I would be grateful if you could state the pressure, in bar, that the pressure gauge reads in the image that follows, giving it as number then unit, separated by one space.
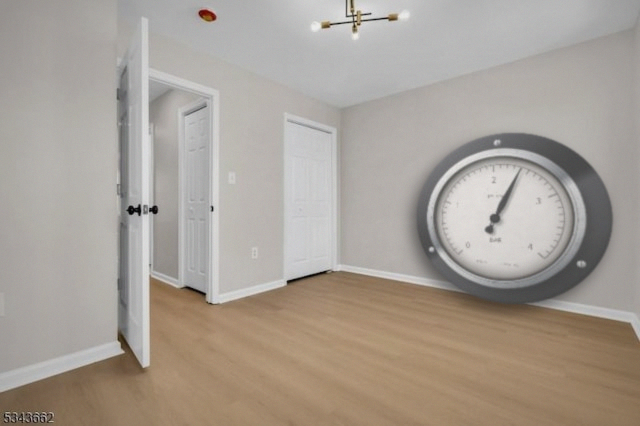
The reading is 2.4 bar
